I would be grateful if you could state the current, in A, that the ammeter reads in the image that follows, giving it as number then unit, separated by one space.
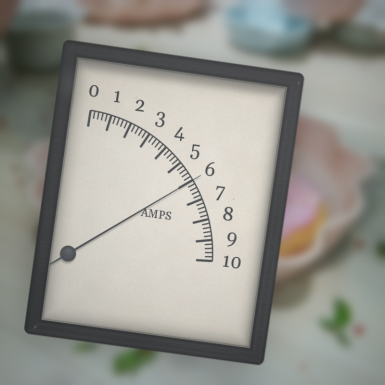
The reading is 6 A
